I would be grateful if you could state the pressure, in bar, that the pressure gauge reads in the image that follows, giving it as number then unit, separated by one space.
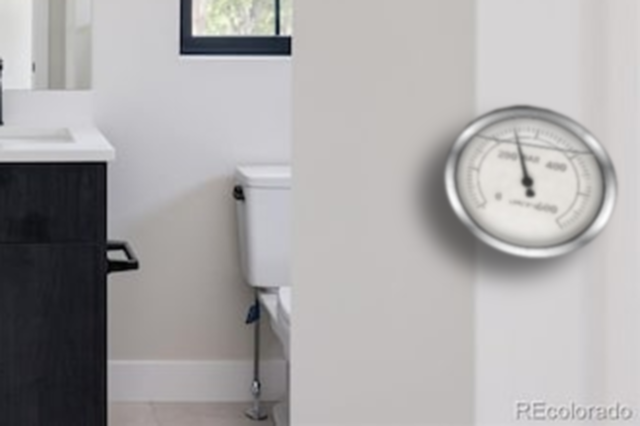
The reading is 250 bar
